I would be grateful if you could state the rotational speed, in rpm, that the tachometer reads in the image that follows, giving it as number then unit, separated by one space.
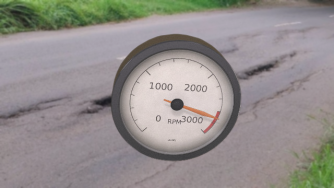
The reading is 2700 rpm
